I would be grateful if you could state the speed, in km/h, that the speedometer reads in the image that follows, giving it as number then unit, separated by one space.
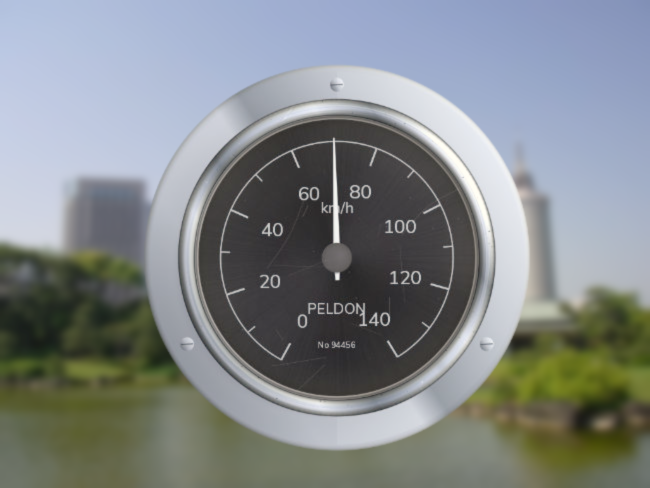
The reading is 70 km/h
